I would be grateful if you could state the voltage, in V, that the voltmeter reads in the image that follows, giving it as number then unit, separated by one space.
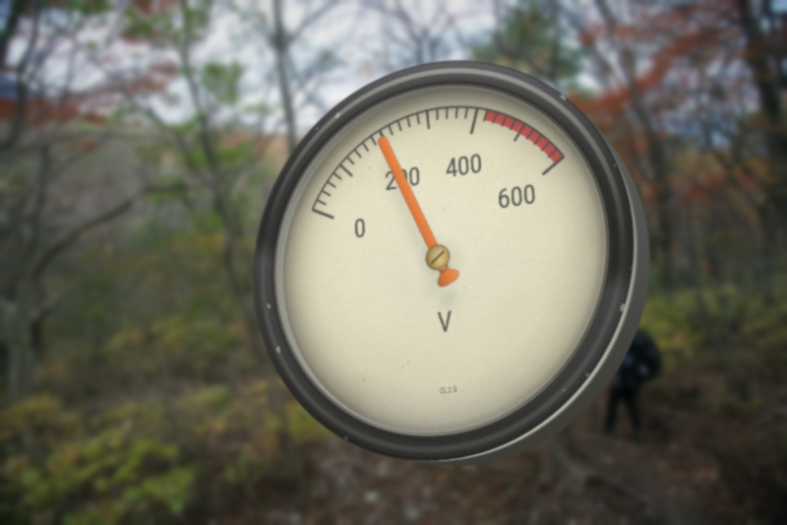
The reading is 200 V
